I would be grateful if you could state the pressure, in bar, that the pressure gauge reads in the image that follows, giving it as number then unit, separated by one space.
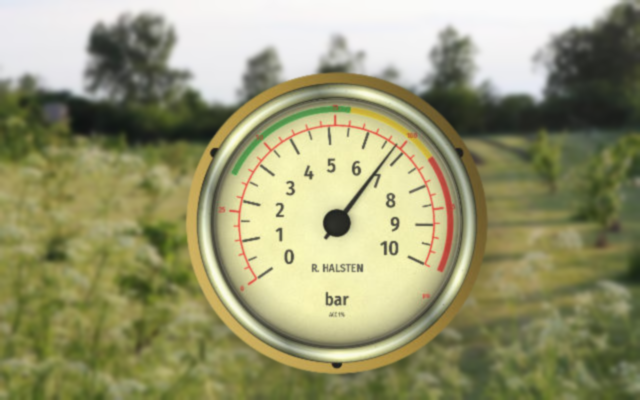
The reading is 6.75 bar
